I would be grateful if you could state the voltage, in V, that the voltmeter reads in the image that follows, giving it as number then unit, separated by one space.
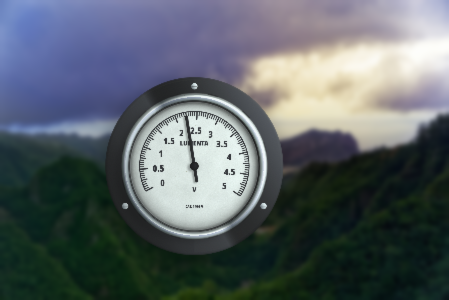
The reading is 2.25 V
